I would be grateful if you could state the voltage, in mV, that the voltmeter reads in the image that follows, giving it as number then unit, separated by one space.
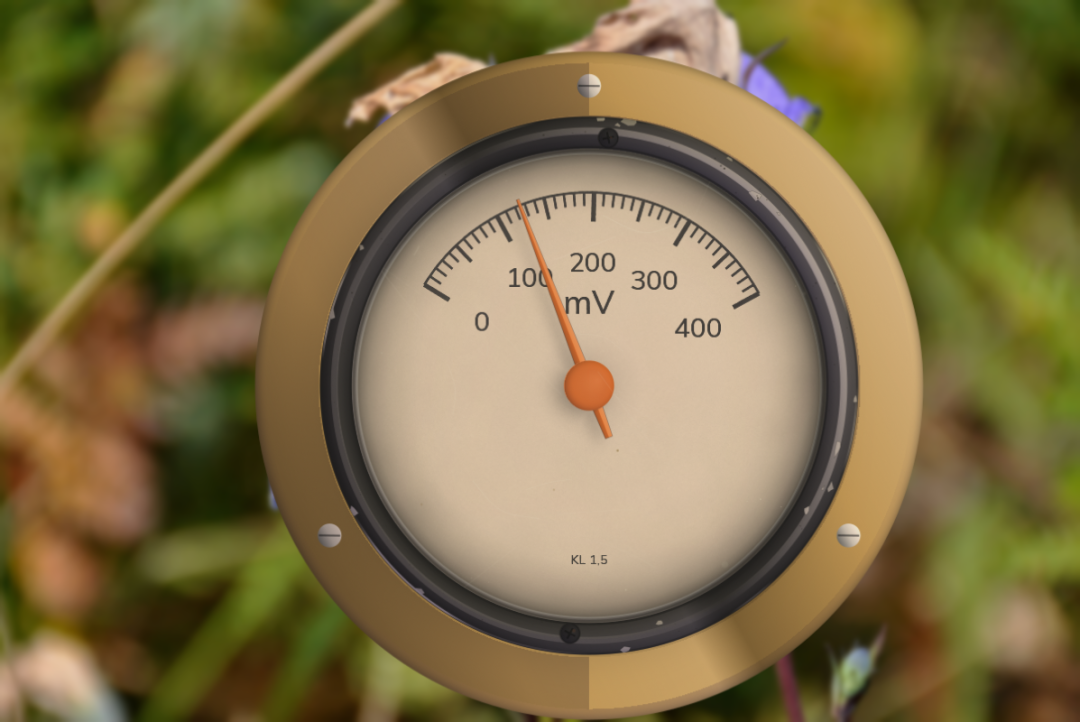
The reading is 125 mV
